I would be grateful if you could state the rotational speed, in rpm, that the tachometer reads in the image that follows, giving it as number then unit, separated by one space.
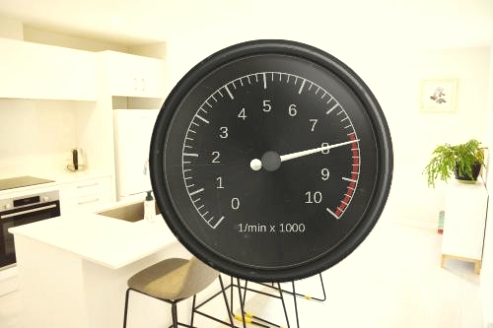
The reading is 8000 rpm
